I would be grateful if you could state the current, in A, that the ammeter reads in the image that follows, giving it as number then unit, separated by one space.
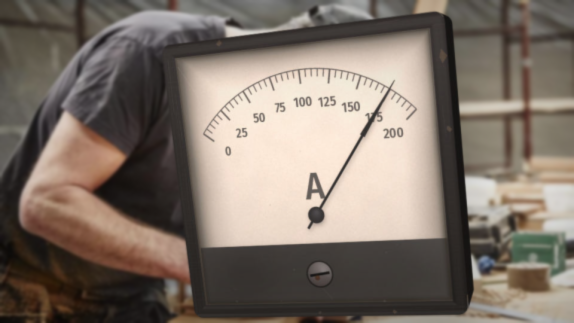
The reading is 175 A
